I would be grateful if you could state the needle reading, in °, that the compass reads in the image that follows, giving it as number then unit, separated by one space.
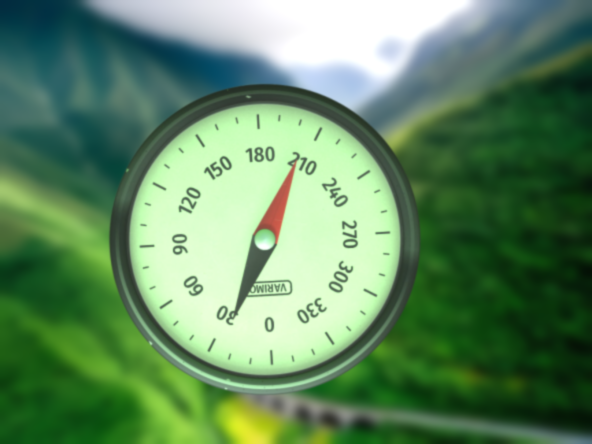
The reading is 205 °
